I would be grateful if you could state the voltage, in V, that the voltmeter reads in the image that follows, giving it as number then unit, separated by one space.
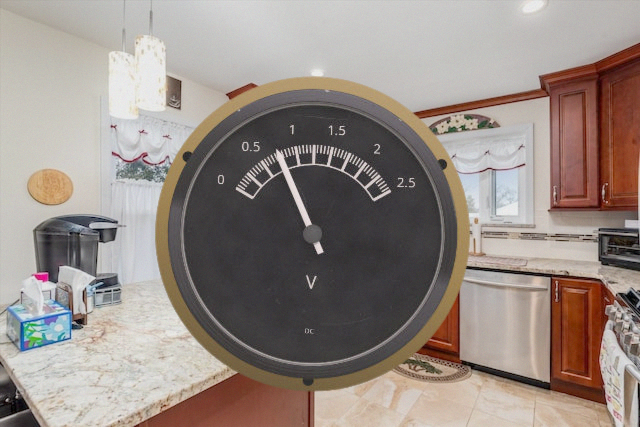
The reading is 0.75 V
